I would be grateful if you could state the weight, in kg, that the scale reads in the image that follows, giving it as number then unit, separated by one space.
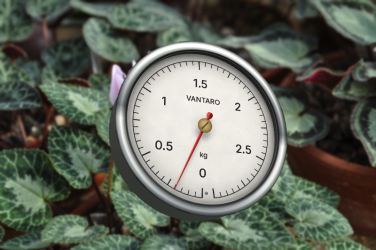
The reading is 0.2 kg
